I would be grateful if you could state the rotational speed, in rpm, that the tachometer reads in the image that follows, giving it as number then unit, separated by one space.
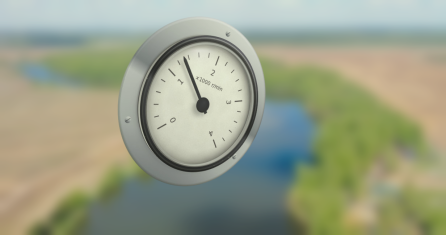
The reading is 1300 rpm
